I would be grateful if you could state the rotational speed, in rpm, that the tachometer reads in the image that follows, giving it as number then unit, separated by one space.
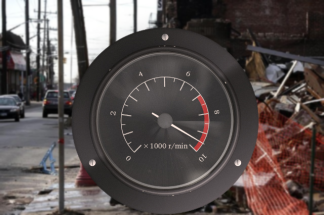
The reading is 9500 rpm
